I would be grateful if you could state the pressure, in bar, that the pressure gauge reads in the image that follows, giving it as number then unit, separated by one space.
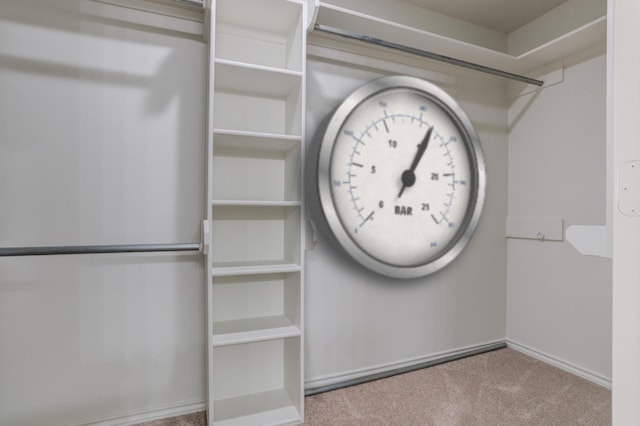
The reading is 15 bar
